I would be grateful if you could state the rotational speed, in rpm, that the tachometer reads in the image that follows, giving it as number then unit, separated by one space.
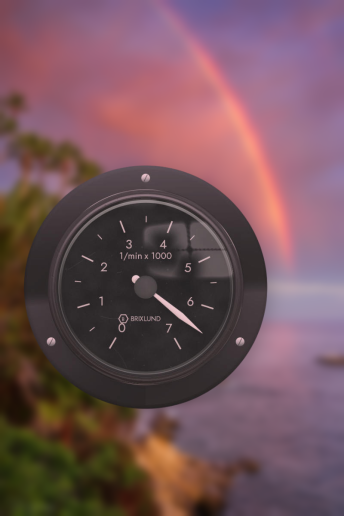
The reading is 6500 rpm
